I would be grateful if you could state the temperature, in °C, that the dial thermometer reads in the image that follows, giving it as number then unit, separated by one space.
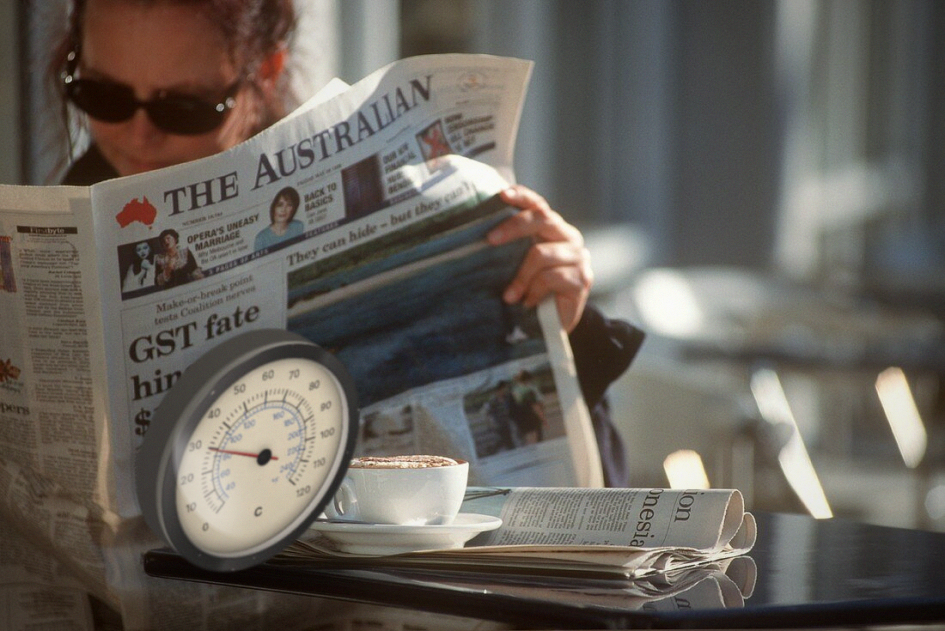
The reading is 30 °C
